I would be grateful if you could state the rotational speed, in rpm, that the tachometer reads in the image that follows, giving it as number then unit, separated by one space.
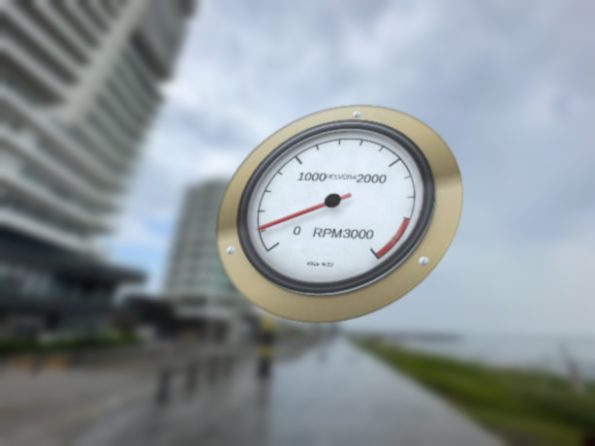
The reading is 200 rpm
